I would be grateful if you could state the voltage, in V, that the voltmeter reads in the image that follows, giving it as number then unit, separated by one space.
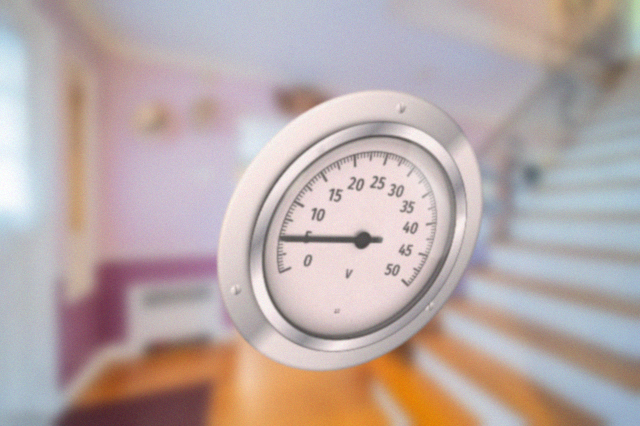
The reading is 5 V
